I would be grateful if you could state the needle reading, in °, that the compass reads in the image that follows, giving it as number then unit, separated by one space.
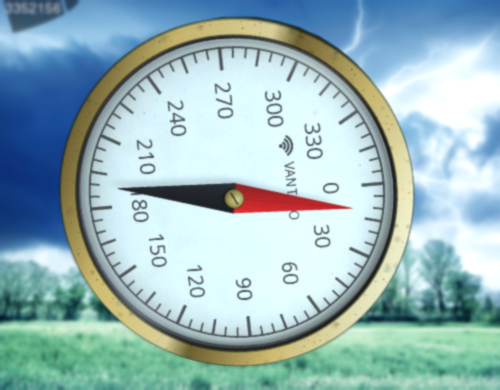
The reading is 10 °
